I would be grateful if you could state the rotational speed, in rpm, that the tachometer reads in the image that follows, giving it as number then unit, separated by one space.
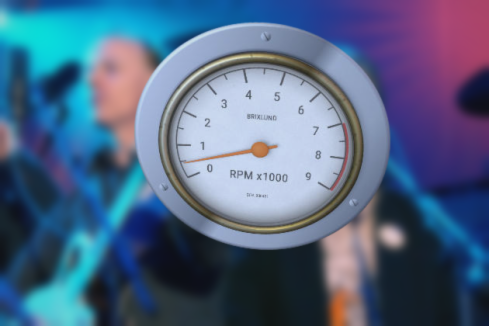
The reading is 500 rpm
